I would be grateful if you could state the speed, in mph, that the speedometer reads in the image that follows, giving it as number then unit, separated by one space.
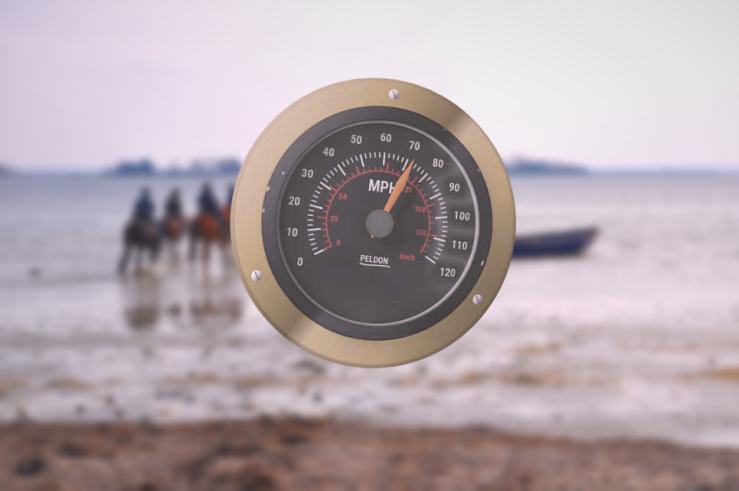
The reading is 72 mph
